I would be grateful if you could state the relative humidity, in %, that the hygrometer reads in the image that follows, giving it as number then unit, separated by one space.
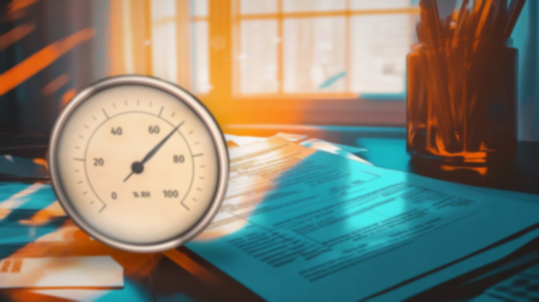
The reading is 68 %
